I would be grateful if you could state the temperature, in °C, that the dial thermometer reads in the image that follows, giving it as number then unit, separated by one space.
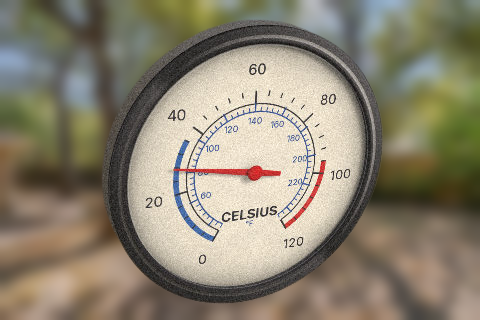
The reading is 28 °C
